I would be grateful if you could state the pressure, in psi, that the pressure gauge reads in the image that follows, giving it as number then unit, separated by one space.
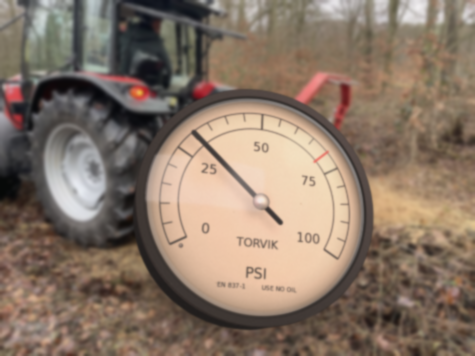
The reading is 30 psi
